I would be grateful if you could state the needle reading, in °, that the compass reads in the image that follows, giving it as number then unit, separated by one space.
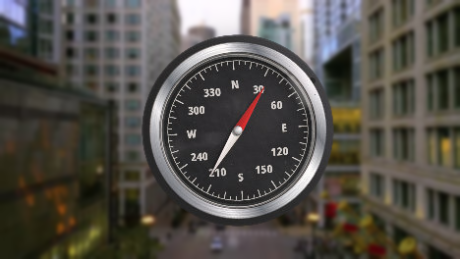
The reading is 35 °
